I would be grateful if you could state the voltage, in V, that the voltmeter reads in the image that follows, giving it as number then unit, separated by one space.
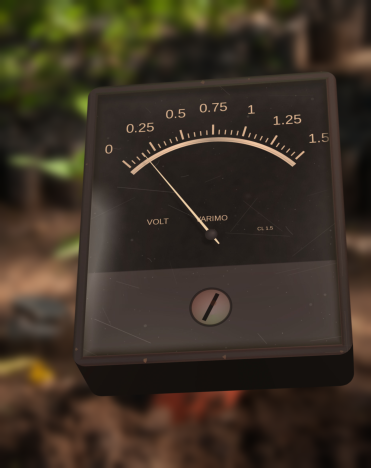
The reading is 0.15 V
